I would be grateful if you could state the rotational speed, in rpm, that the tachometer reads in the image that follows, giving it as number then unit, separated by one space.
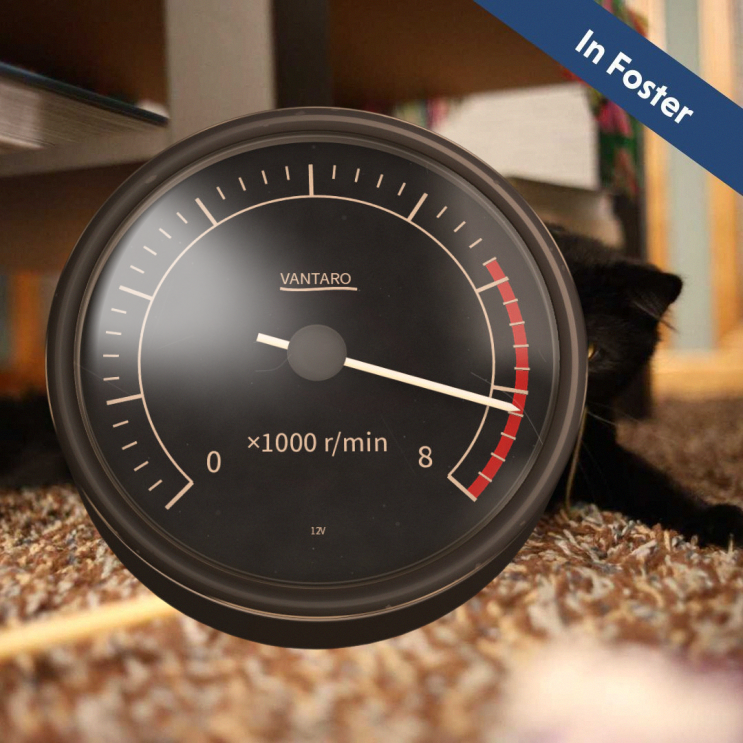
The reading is 7200 rpm
